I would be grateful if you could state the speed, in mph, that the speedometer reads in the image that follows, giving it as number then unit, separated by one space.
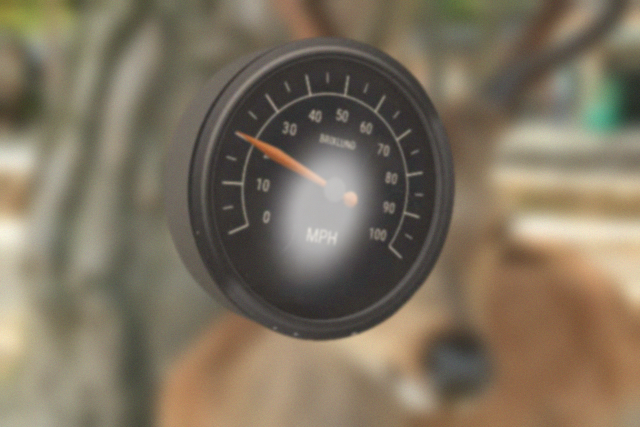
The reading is 20 mph
